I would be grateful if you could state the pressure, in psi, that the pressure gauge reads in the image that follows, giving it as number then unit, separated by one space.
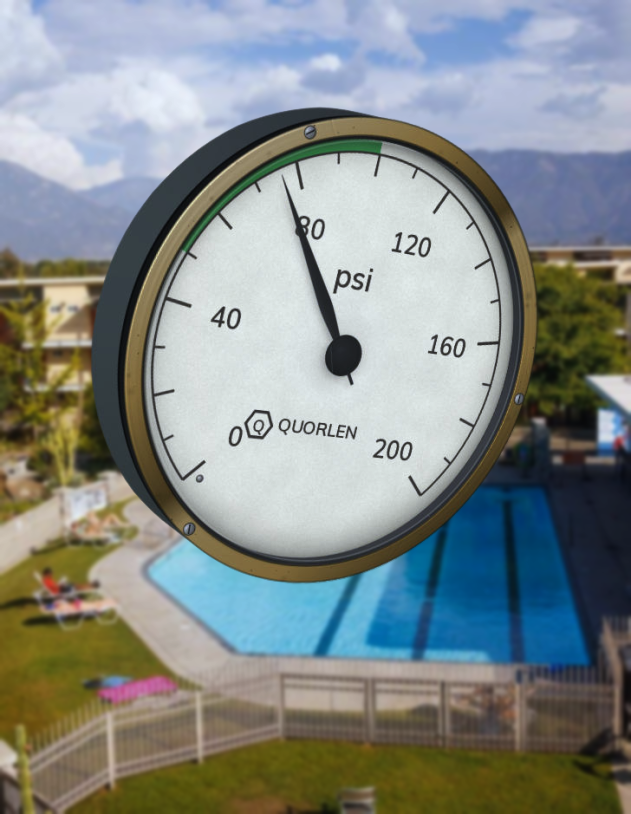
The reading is 75 psi
